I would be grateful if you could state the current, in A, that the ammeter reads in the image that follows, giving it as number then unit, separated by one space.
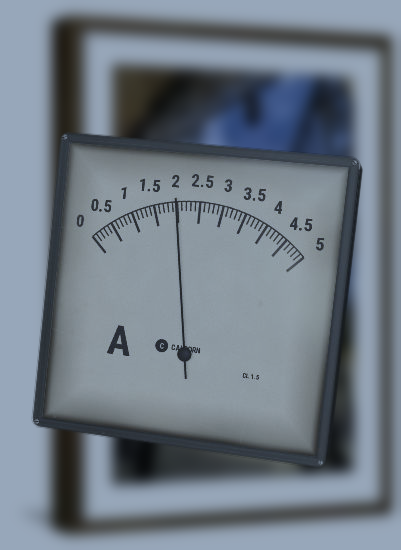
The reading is 2 A
